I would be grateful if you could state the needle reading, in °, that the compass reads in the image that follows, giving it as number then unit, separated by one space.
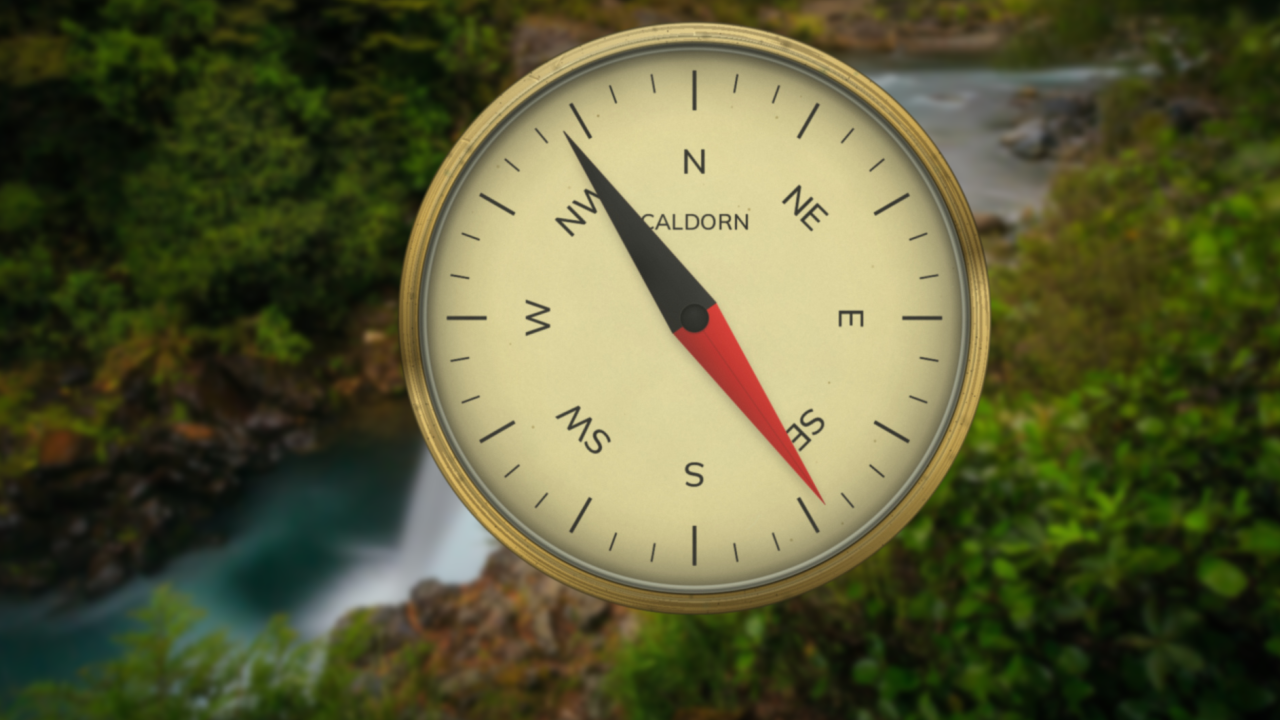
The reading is 145 °
